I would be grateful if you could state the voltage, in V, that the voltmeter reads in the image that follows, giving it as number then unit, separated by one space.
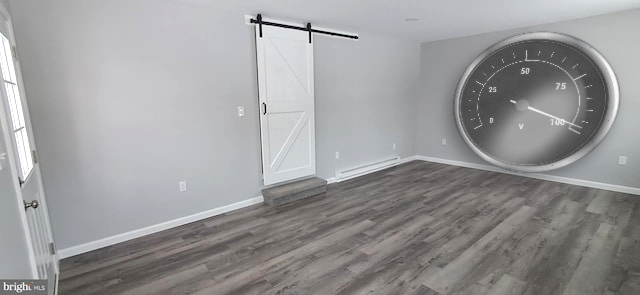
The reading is 97.5 V
